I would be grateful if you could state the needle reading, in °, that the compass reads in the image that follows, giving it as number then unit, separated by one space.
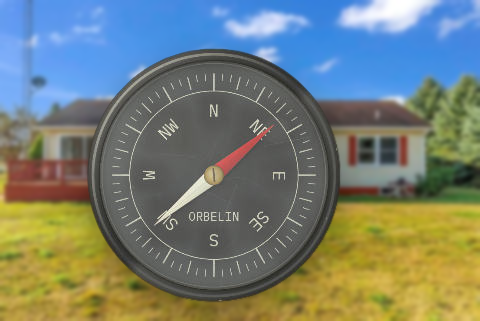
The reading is 50 °
